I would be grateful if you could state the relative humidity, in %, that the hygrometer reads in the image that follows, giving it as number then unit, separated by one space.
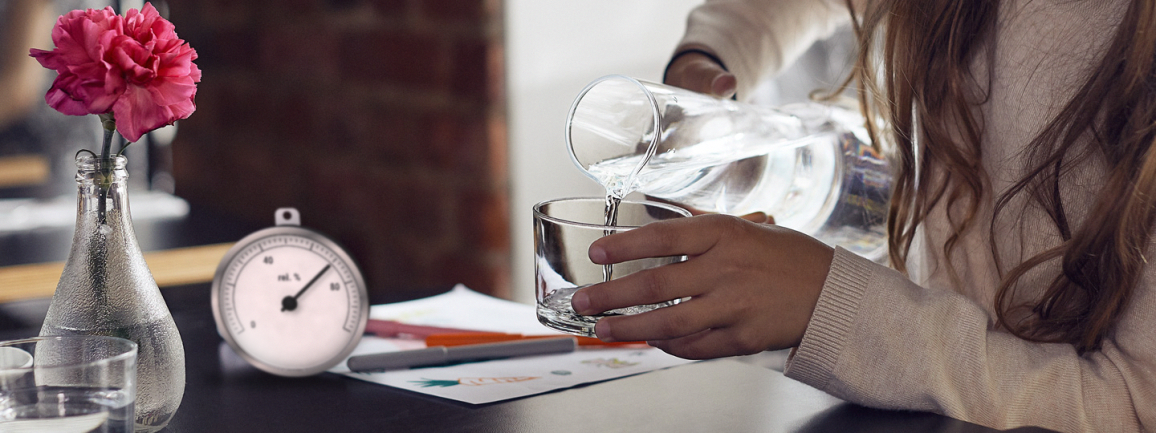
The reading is 70 %
